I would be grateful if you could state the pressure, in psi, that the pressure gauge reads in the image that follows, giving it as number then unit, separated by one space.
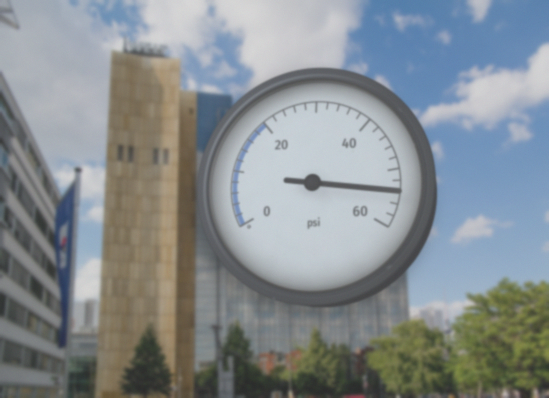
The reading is 54 psi
